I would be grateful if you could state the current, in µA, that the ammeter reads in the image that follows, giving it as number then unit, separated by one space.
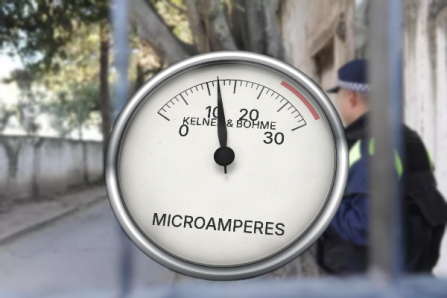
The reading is 12 µA
